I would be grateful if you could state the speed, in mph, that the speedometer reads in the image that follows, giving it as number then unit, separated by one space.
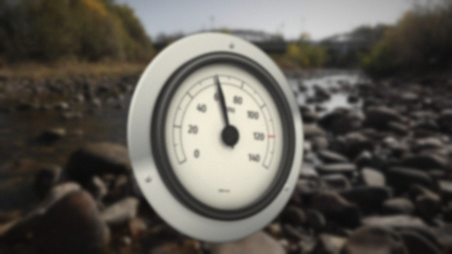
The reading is 60 mph
